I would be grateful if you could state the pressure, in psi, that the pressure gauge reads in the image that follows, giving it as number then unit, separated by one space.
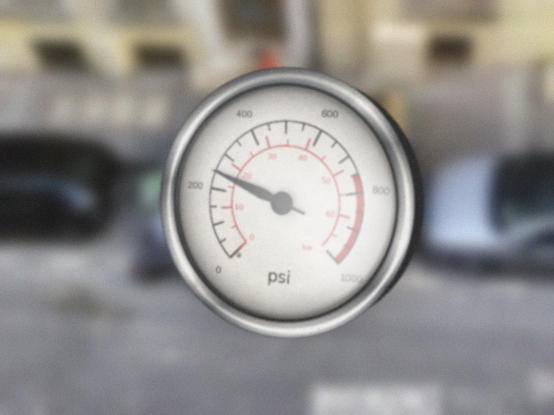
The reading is 250 psi
